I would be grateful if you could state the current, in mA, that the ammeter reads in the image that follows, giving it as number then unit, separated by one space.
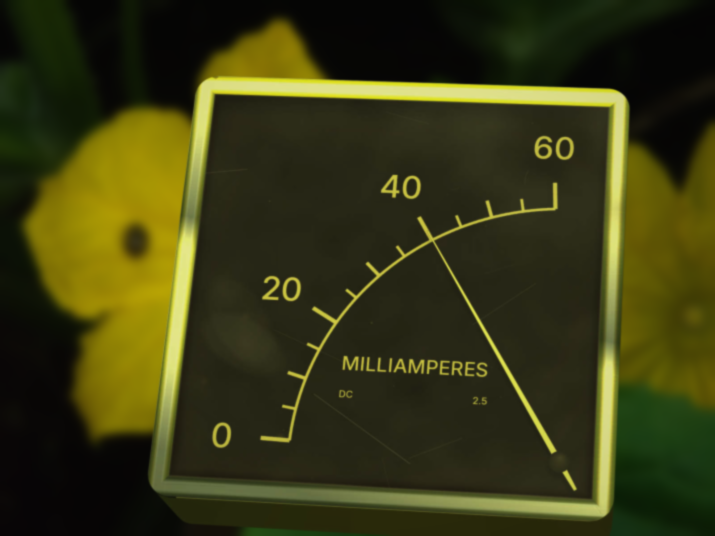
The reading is 40 mA
